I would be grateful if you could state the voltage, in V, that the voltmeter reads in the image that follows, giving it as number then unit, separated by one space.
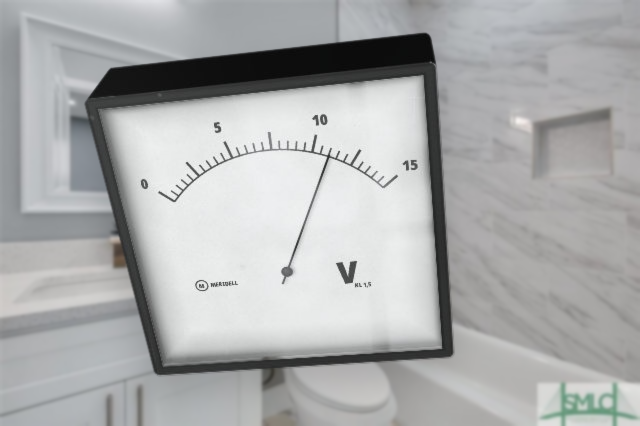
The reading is 11 V
